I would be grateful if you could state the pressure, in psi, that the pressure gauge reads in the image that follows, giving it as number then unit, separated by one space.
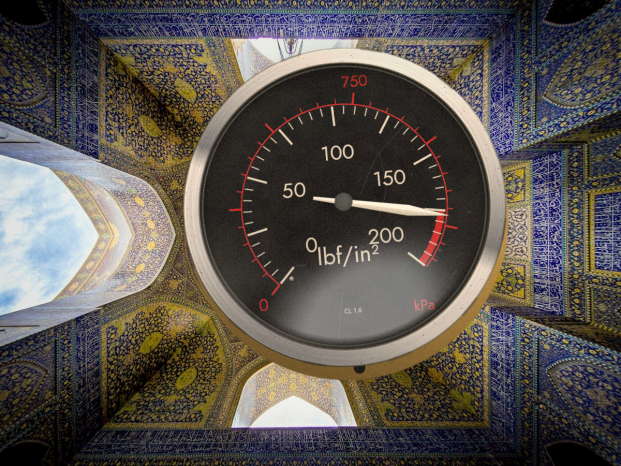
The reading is 177.5 psi
